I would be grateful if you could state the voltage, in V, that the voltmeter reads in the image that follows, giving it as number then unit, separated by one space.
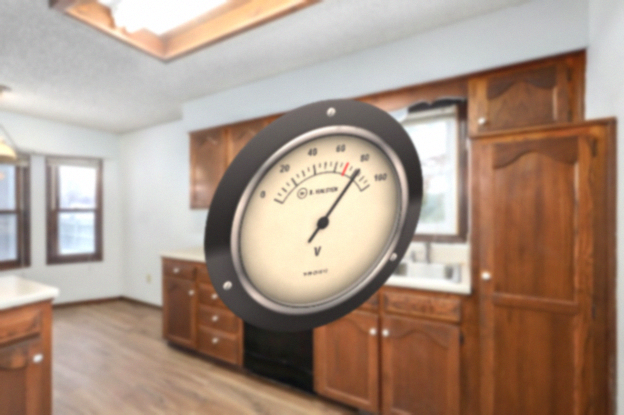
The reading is 80 V
